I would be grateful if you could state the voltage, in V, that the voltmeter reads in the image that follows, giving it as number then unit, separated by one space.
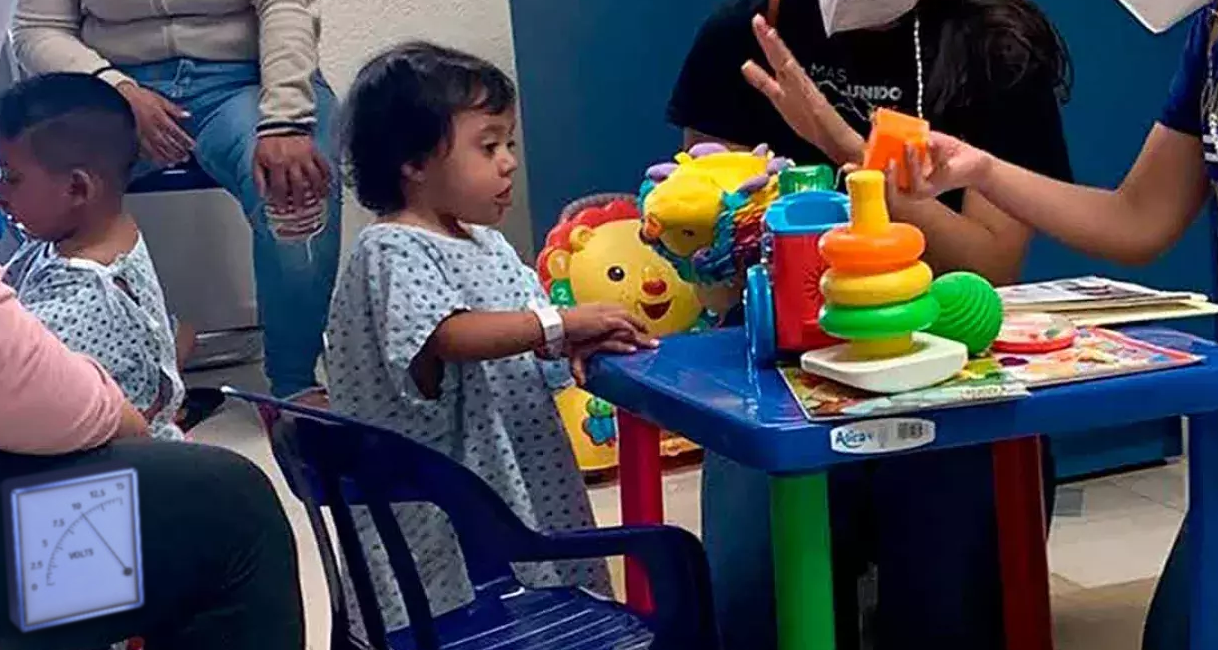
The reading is 10 V
